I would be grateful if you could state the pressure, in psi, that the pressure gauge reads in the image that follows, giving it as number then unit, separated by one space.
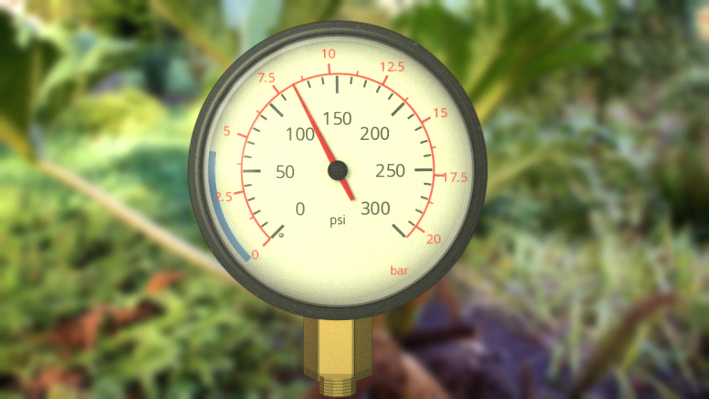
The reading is 120 psi
